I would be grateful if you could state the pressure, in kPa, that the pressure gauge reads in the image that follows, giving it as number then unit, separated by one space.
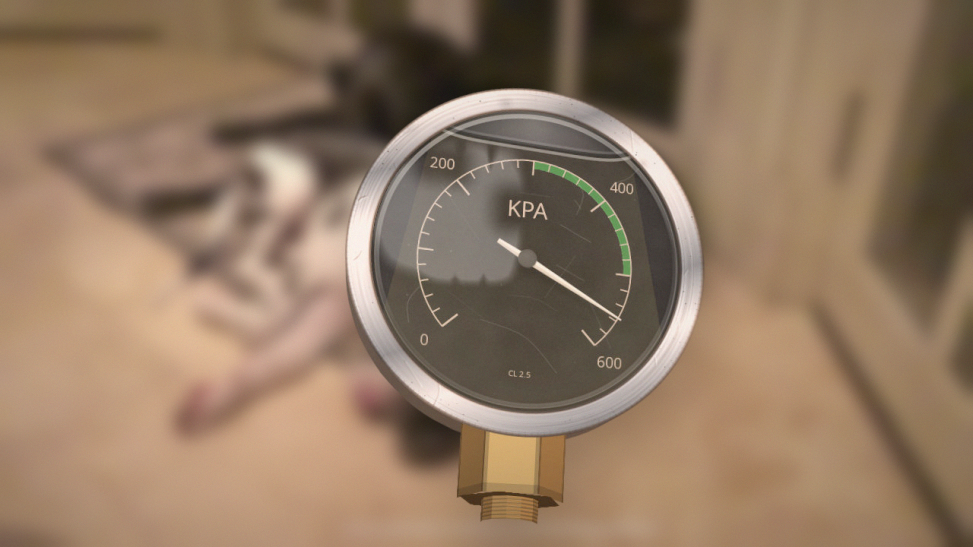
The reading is 560 kPa
